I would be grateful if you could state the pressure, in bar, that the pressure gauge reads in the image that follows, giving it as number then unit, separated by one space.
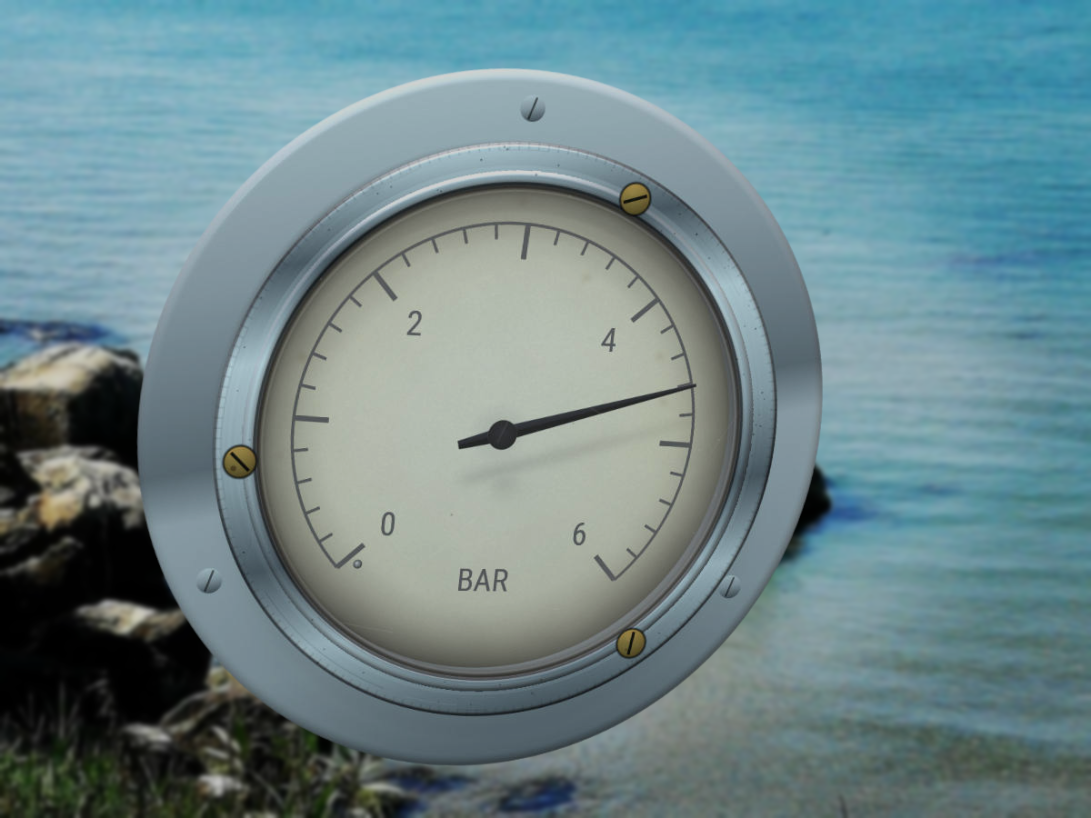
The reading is 4.6 bar
